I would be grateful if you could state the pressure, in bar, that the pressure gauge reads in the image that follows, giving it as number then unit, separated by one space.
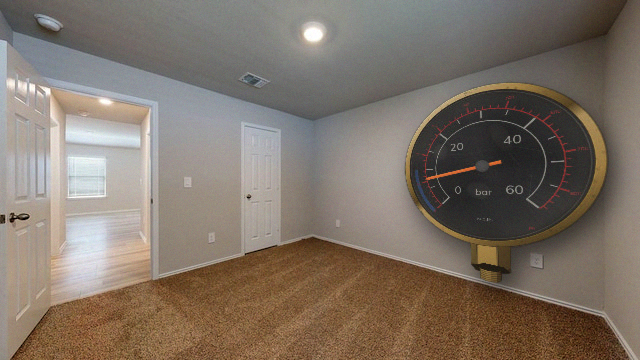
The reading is 7.5 bar
